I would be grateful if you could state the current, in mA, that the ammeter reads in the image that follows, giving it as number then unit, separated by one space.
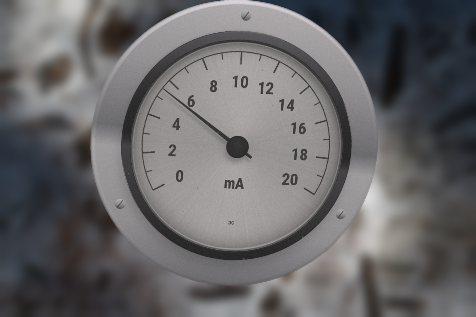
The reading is 5.5 mA
